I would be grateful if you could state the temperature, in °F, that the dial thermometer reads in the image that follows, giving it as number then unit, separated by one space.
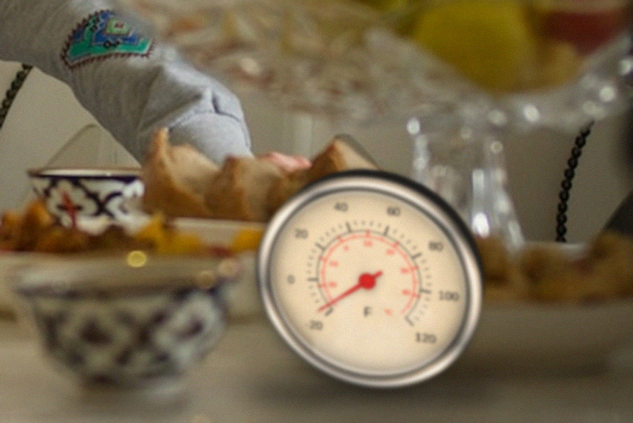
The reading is -16 °F
